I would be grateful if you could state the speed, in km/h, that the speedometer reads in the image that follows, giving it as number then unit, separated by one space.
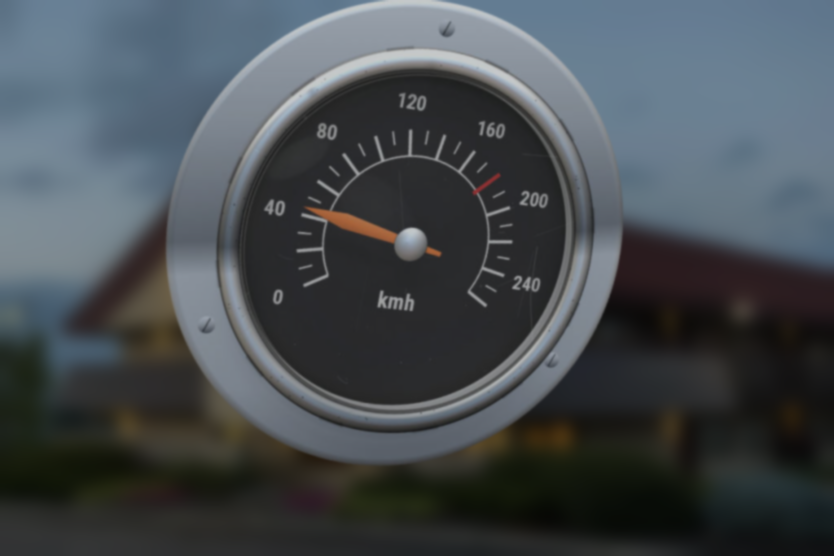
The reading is 45 km/h
